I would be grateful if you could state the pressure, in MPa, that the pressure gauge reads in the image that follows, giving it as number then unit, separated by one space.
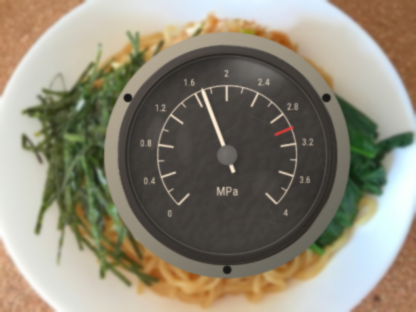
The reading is 1.7 MPa
